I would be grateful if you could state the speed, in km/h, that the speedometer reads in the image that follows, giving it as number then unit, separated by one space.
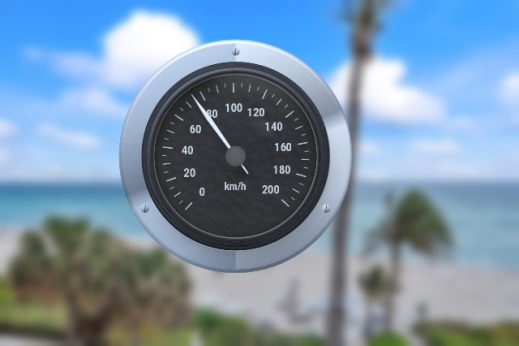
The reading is 75 km/h
